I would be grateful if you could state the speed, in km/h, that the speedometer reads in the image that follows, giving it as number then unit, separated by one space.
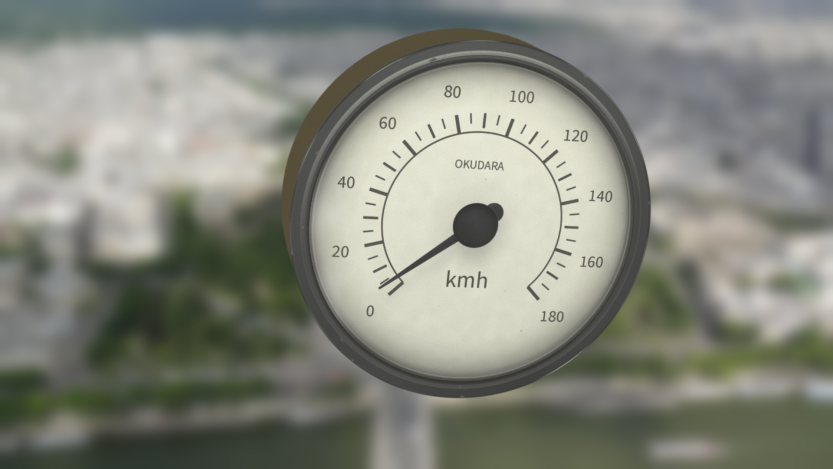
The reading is 5 km/h
